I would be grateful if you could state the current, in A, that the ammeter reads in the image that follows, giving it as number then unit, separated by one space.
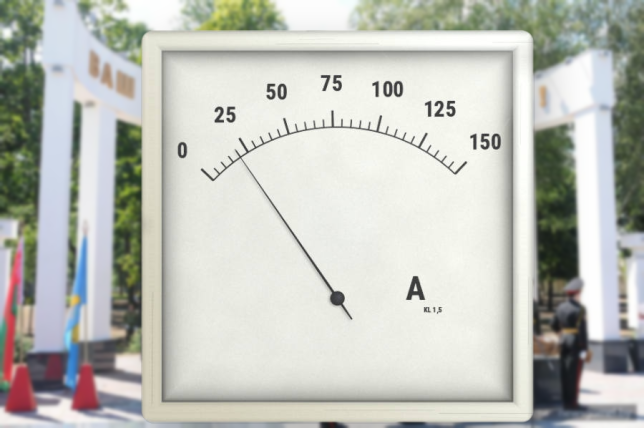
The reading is 20 A
